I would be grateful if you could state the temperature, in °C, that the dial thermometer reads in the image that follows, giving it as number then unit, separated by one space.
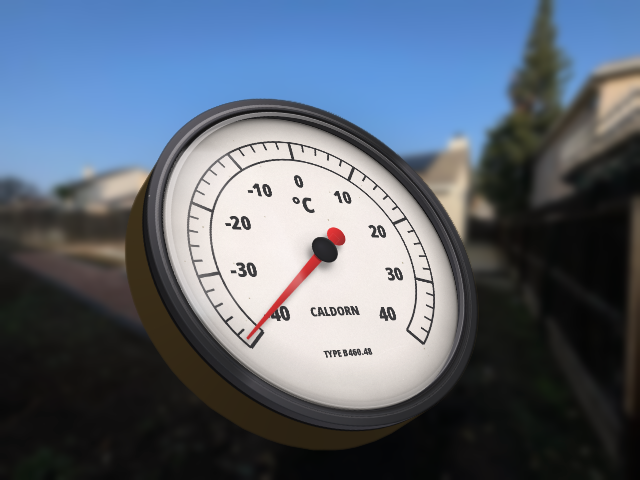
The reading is -39 °C
